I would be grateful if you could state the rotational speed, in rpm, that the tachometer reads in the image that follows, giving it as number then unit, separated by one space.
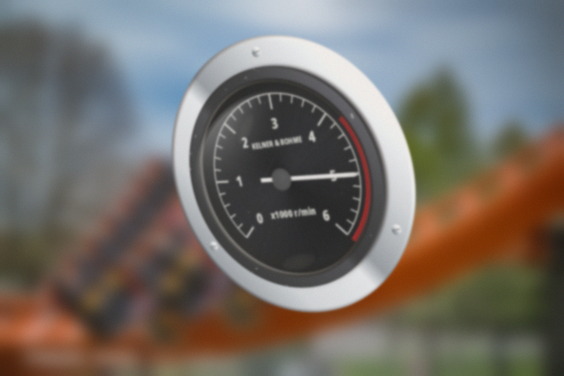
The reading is 5000 rpm
